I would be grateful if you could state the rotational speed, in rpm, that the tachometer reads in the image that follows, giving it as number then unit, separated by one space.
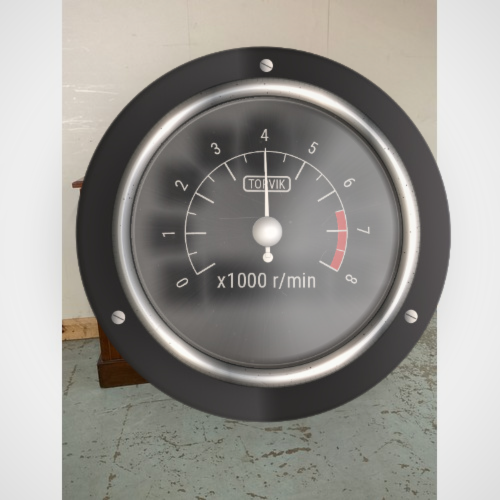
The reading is 4000 rpm
